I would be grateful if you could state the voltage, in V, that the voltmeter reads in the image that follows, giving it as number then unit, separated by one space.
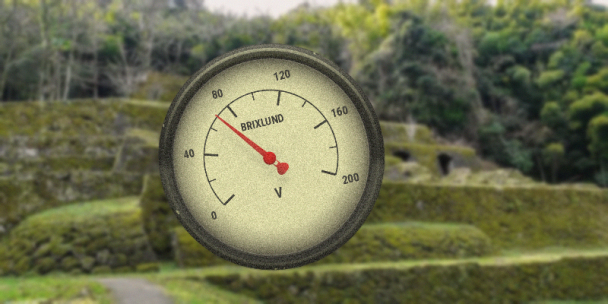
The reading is 70 V
